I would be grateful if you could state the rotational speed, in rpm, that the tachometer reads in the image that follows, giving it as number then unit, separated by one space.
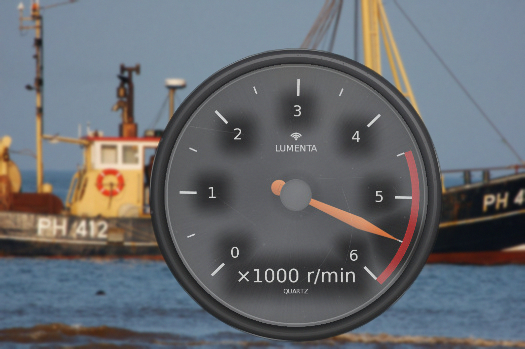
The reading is 5500 rpm
